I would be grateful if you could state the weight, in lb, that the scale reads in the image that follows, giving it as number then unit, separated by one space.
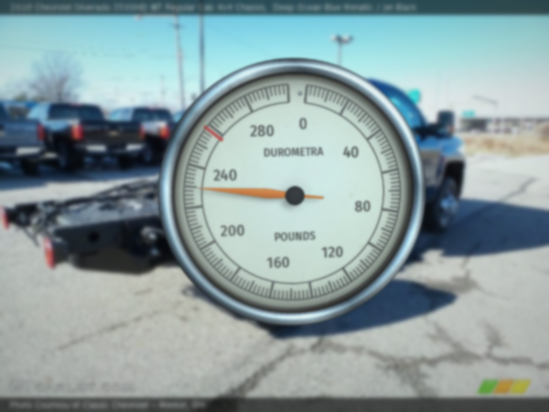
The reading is 230 lb
